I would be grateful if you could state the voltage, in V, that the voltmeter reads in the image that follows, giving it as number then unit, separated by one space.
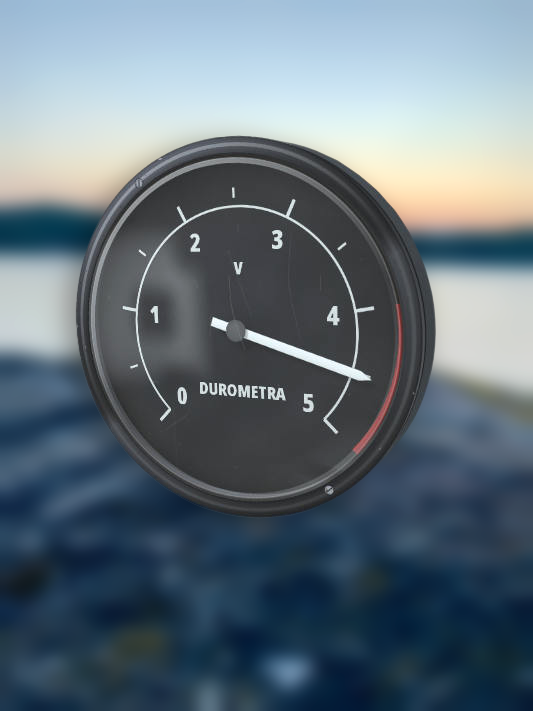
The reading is 4.5 V
